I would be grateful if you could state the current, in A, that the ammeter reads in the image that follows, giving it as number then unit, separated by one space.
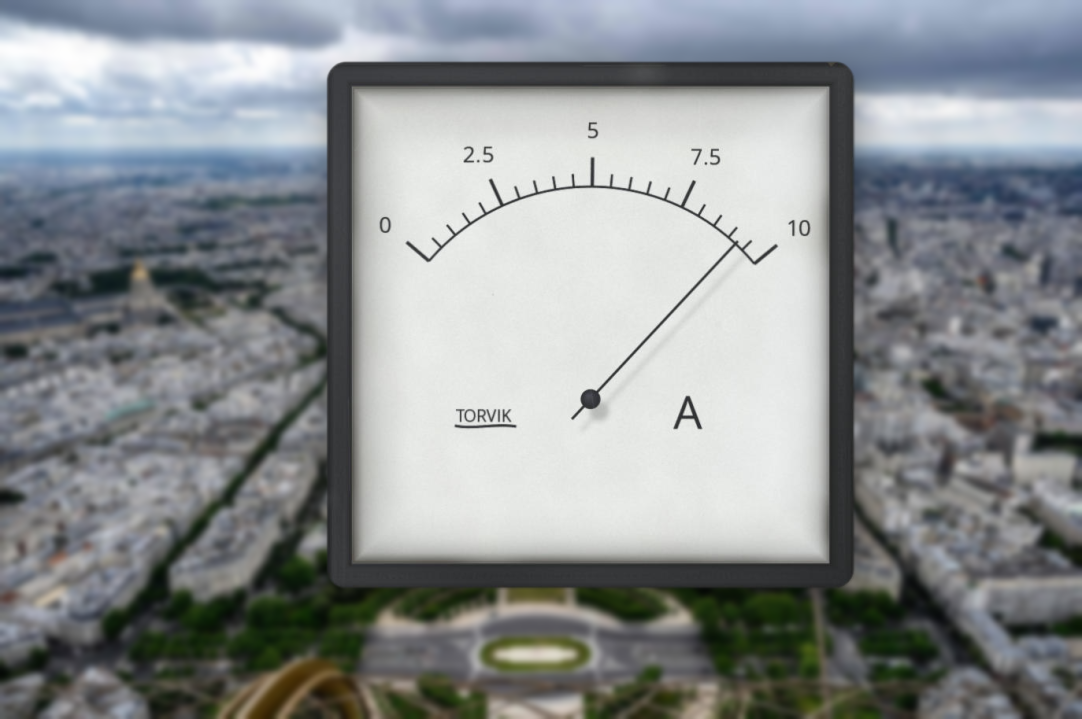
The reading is 9.25 A
